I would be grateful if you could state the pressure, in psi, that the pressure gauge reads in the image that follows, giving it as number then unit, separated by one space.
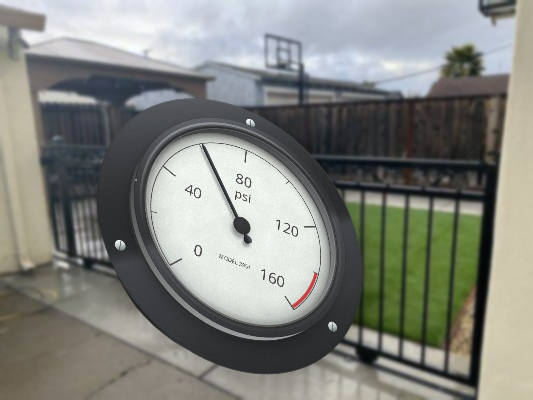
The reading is 60 psi
